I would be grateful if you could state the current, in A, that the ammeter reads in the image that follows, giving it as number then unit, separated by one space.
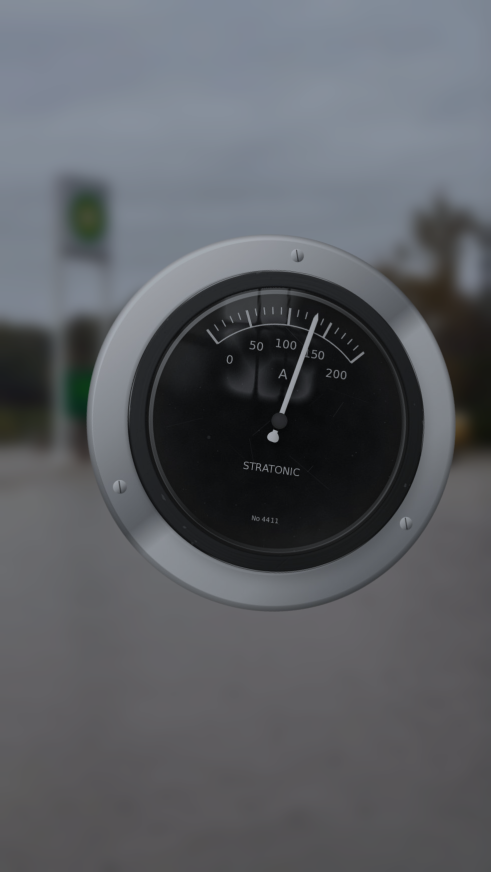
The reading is 130 A
